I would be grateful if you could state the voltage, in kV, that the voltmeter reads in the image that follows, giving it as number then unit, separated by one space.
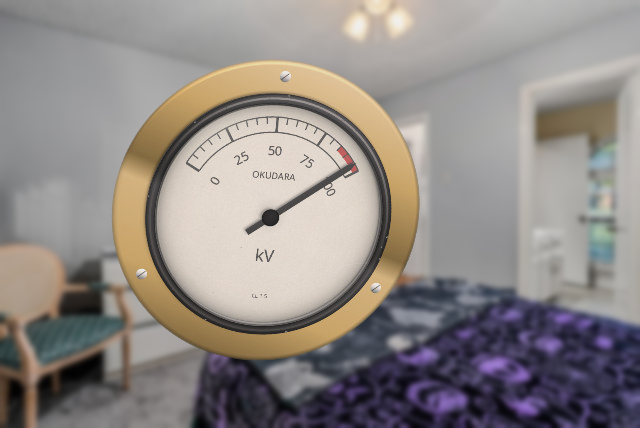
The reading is 95 kV
